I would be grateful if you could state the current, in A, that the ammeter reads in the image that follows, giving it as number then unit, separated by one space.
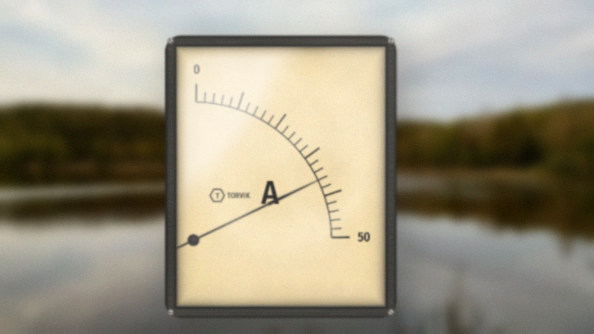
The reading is 36 A
